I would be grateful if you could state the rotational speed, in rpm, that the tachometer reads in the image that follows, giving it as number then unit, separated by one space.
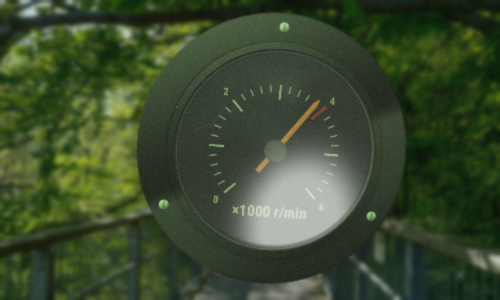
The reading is 3800 rpm
